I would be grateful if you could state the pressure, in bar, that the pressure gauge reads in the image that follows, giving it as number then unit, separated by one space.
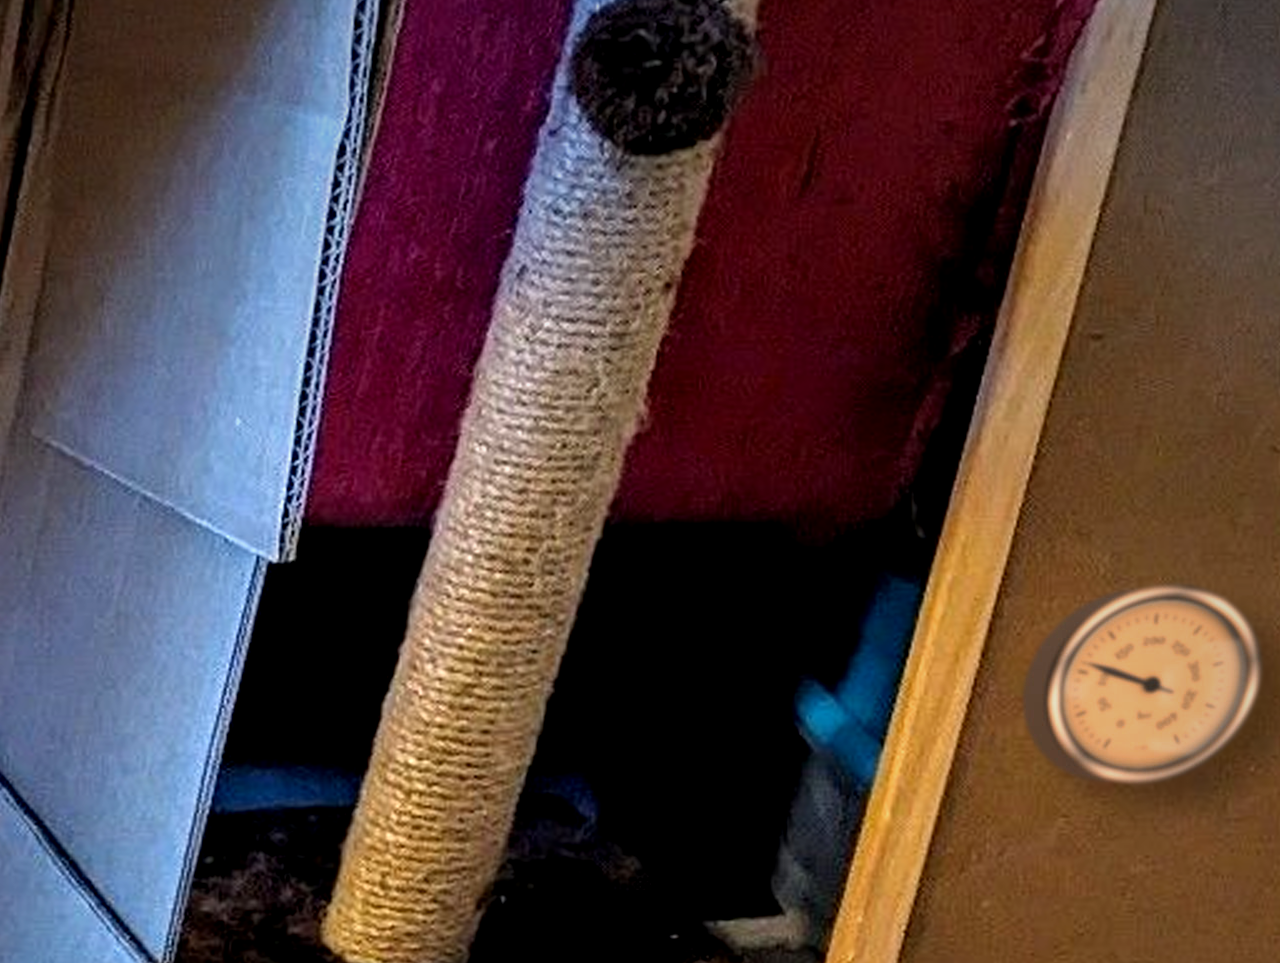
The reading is 110 bar
